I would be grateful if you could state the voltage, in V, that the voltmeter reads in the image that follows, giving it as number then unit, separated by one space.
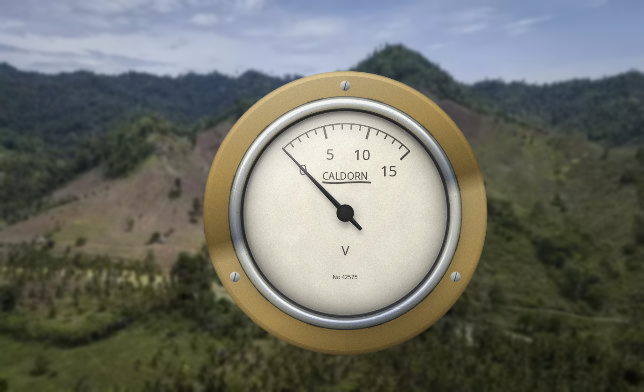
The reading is 0 V
